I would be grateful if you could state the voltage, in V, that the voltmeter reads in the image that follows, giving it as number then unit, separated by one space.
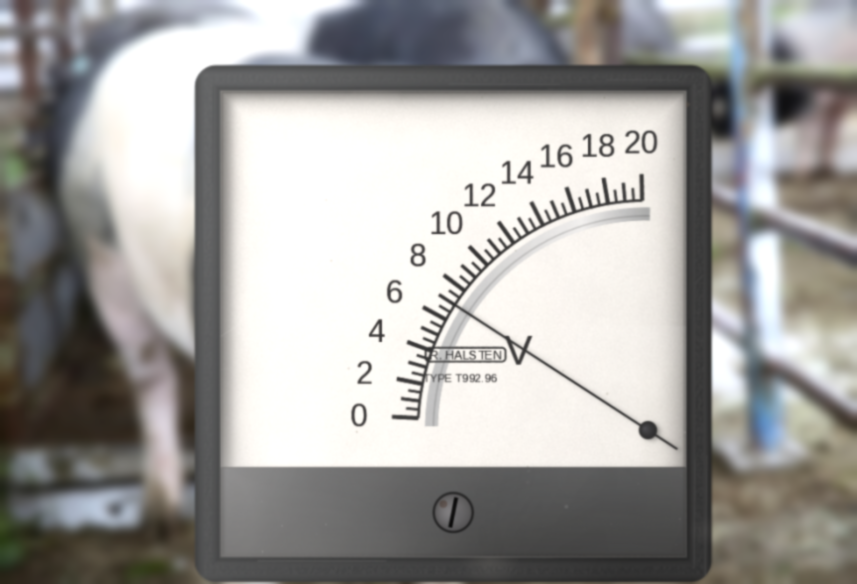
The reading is 7 V
